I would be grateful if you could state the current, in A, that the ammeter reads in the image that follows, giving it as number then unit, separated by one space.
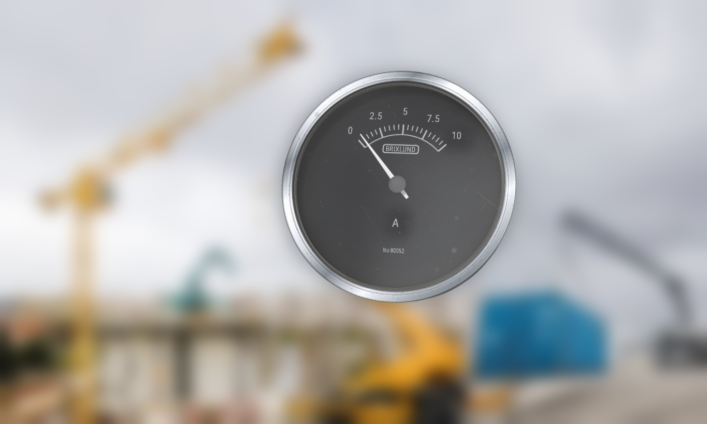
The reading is 0.5 A
